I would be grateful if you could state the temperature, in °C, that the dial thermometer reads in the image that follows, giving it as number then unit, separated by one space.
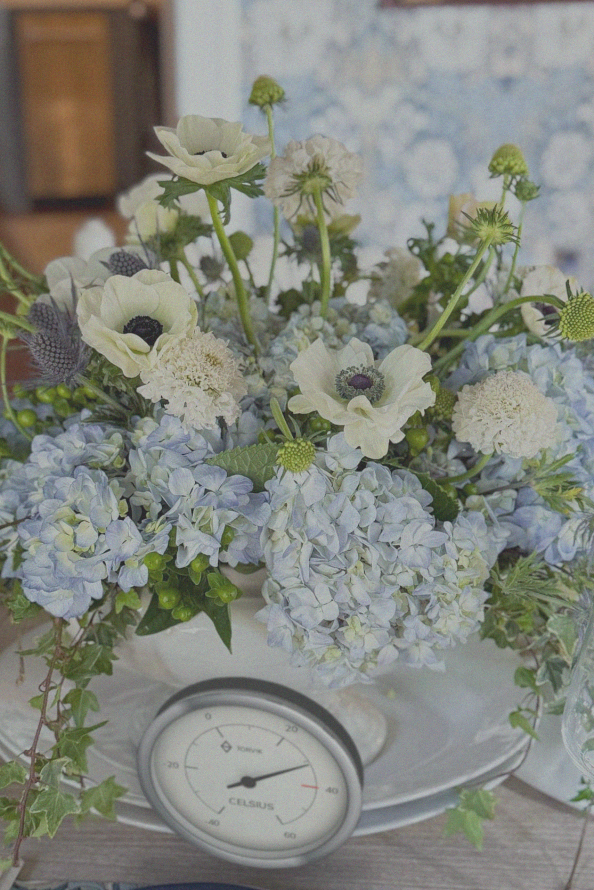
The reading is 30 °C
